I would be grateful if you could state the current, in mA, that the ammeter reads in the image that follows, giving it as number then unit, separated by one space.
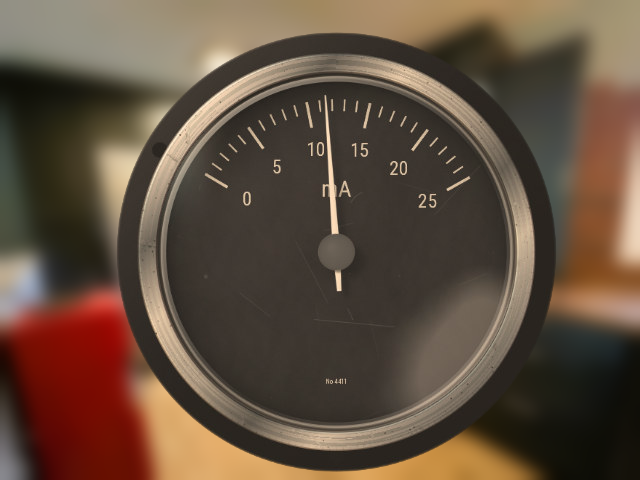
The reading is 11.5 mA
